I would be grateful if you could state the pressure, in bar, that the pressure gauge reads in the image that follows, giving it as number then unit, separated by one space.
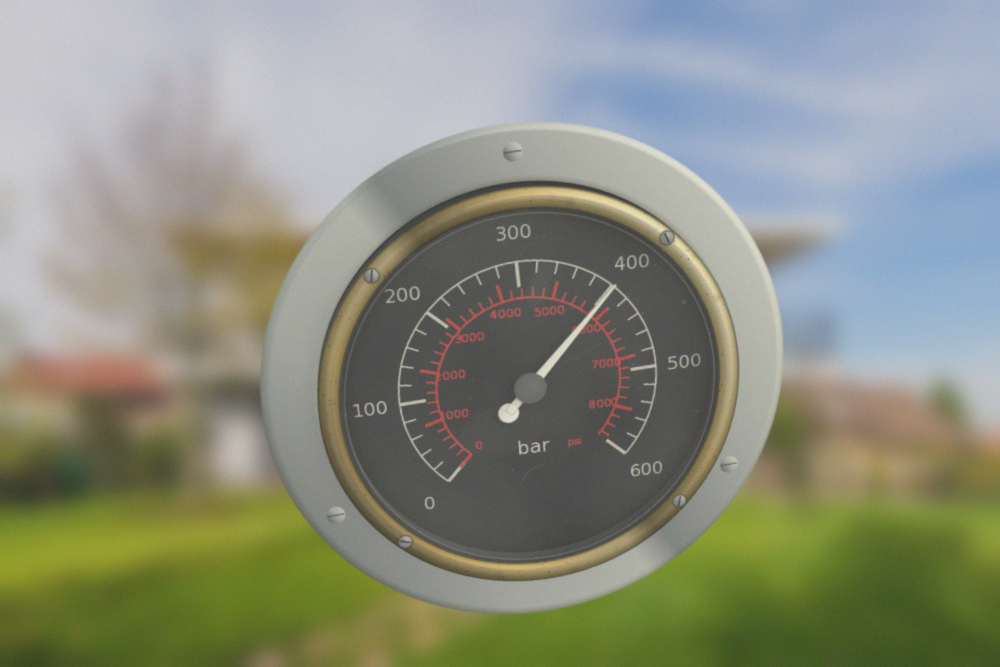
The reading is 400 bar
